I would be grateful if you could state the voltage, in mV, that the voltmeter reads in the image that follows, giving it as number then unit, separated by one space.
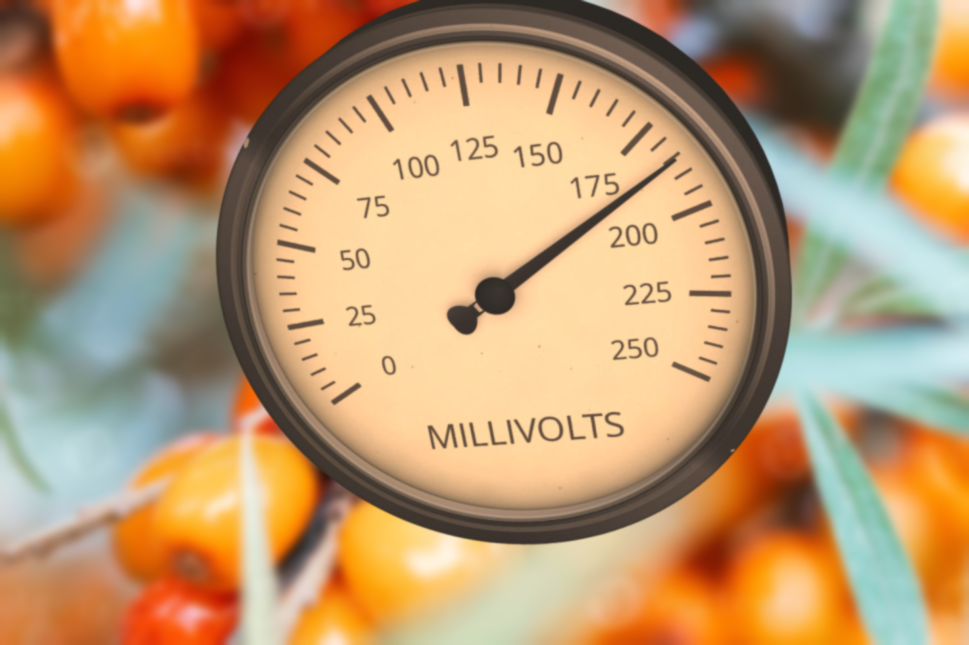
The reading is 185 mV
